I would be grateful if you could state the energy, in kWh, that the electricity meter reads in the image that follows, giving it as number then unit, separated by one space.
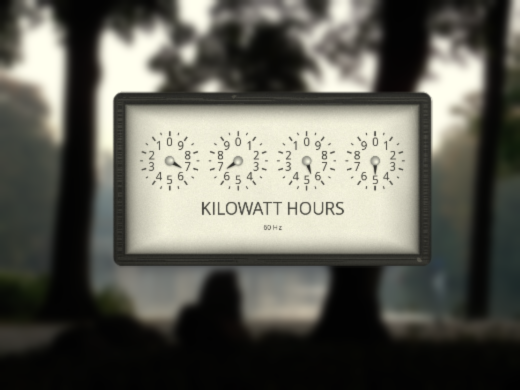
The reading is 6655 kWh
